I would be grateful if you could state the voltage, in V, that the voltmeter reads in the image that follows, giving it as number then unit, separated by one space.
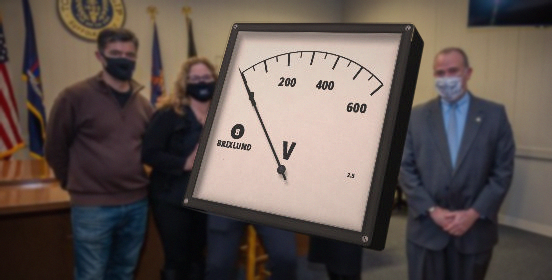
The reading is 0 V
